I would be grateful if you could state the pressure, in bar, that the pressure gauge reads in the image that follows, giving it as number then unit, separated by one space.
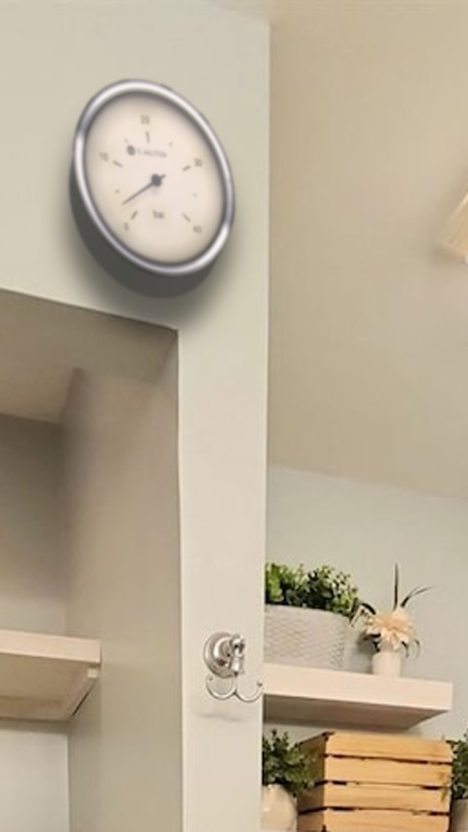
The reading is 2.5 bar
